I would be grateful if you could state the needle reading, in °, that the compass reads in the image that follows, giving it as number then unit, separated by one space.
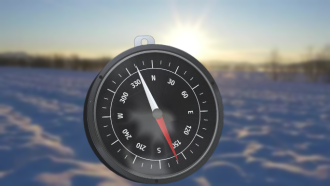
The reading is 160 °
